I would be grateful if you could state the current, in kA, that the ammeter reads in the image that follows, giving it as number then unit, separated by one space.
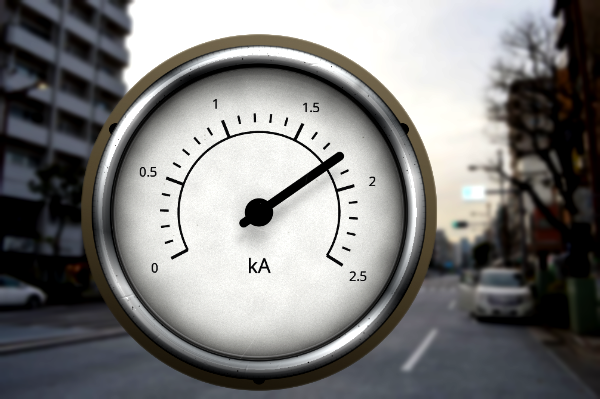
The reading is 1.8 kA
